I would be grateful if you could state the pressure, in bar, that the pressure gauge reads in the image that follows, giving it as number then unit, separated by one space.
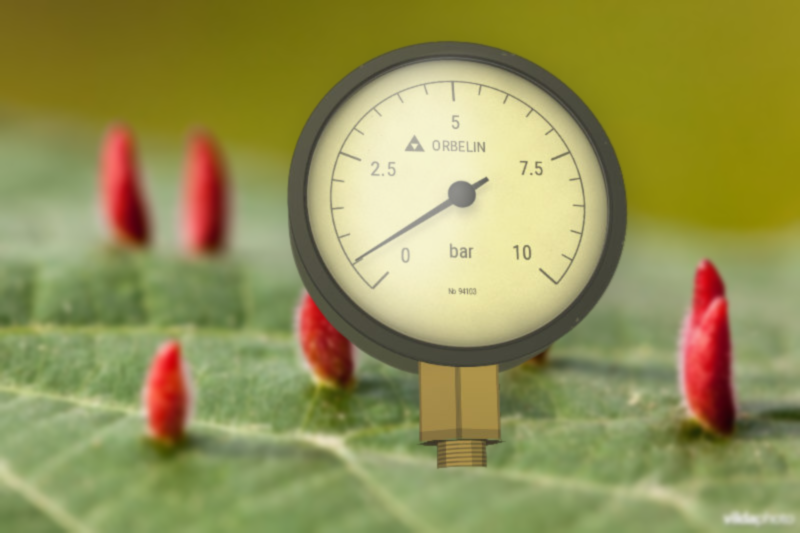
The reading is 0.5 bar
